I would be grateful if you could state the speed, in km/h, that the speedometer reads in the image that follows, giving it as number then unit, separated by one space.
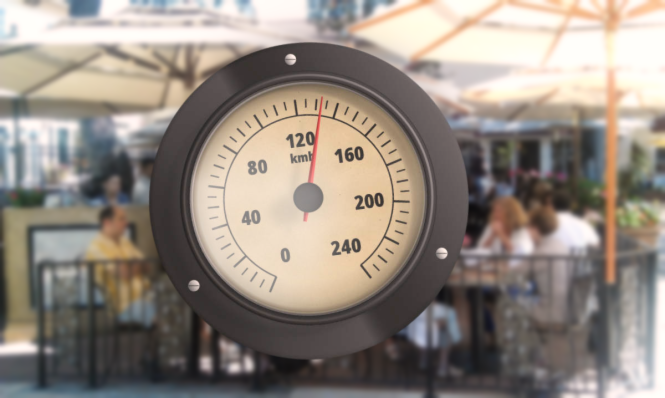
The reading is 132.5 km/h
